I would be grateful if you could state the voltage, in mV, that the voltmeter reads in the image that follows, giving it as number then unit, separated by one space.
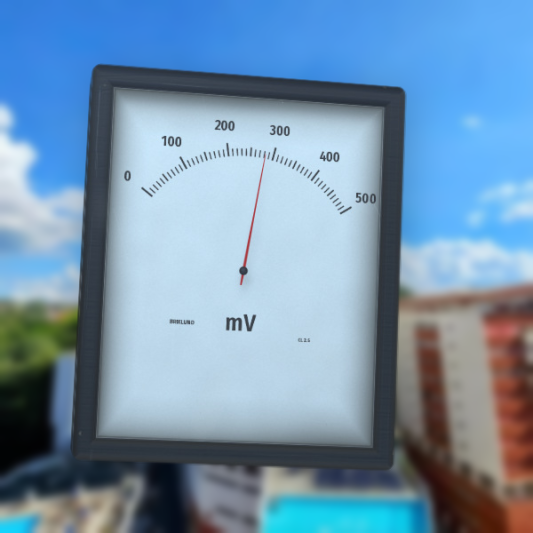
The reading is 280 mV
